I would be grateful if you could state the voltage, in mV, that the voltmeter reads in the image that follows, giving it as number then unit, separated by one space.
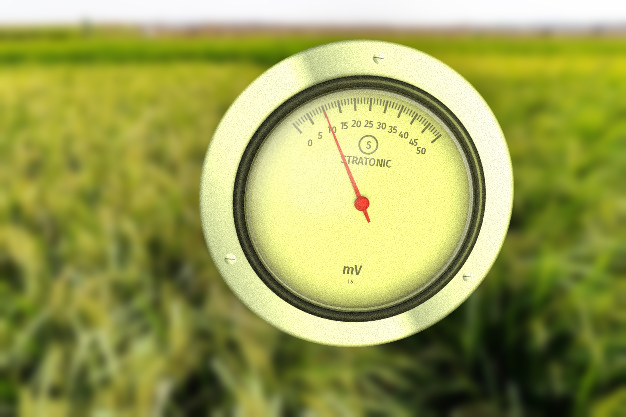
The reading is 10 mV
